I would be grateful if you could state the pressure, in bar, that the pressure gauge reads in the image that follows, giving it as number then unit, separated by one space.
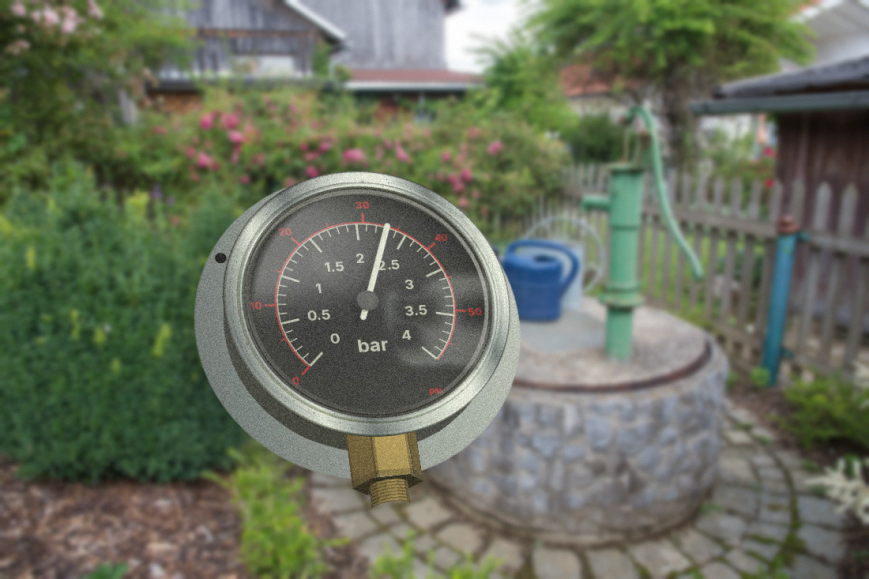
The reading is 2.3 bar
